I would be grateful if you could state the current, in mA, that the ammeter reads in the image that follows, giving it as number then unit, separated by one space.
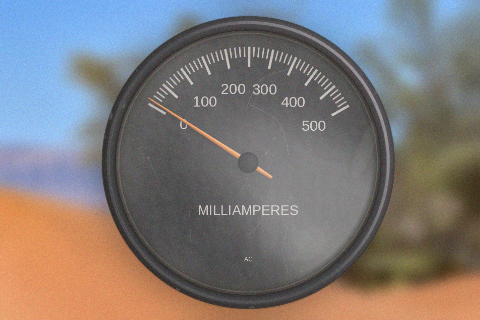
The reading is 10 mA
